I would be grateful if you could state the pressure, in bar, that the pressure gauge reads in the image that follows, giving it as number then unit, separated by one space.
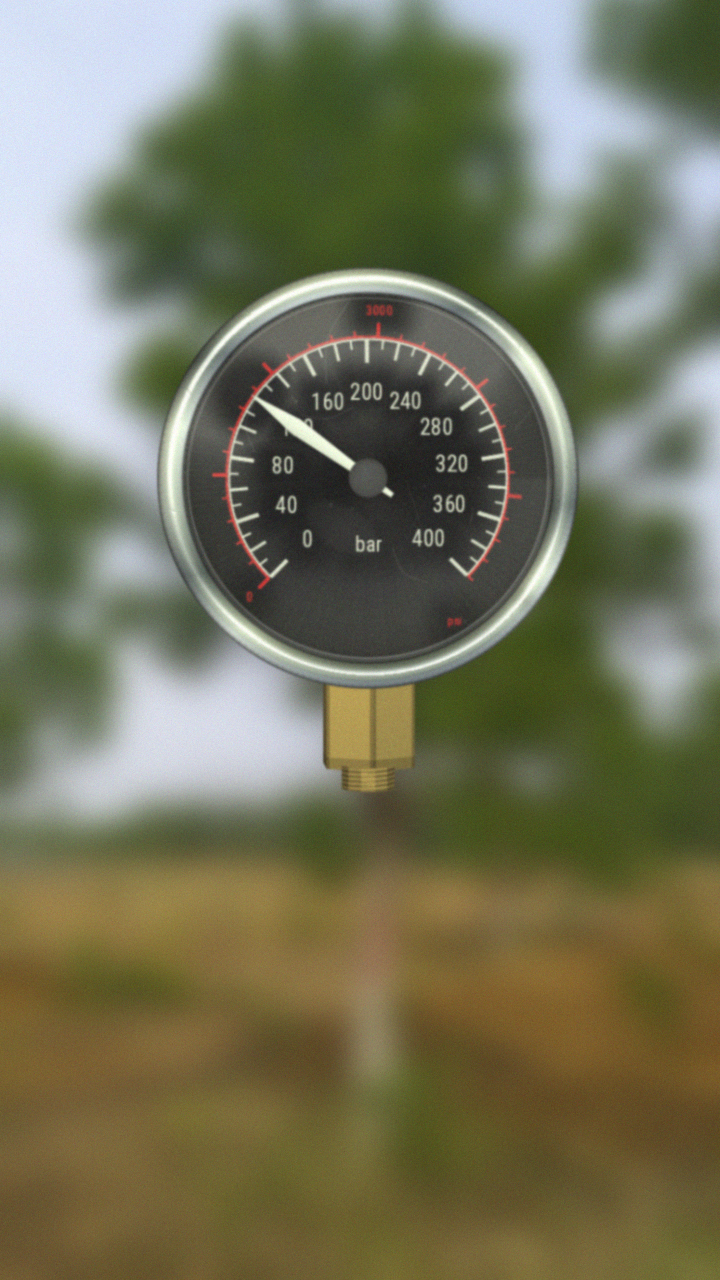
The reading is 120 bar
